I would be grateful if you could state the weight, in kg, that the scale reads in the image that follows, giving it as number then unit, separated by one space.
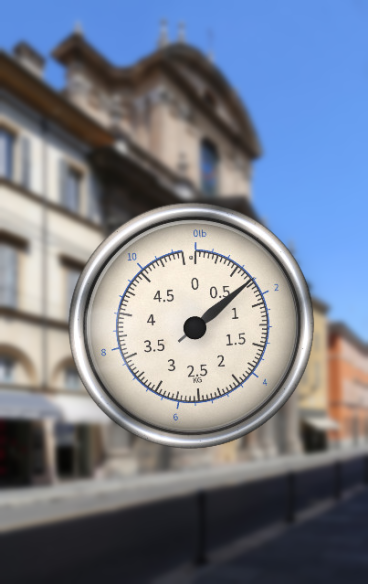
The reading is 0.7 kg
